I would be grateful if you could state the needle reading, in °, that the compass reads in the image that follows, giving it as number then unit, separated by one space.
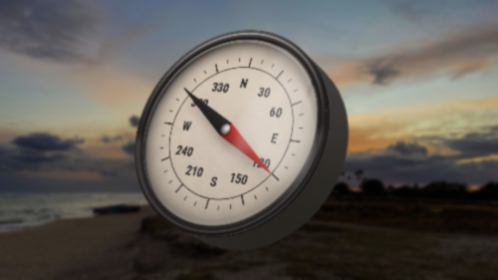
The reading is 120 °
